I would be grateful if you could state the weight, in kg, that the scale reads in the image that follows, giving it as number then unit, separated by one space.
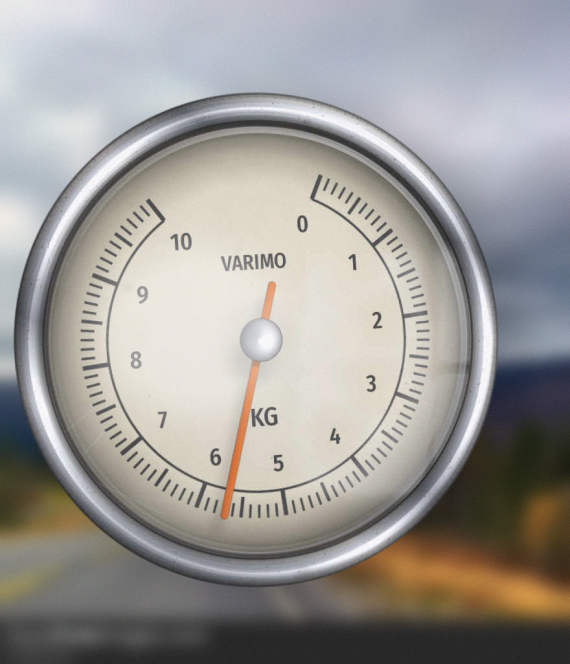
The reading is 5.7 kg
